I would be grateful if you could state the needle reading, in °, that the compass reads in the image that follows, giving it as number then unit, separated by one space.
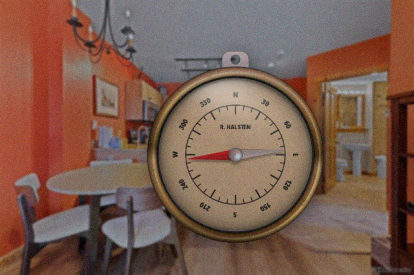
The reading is 265 °
